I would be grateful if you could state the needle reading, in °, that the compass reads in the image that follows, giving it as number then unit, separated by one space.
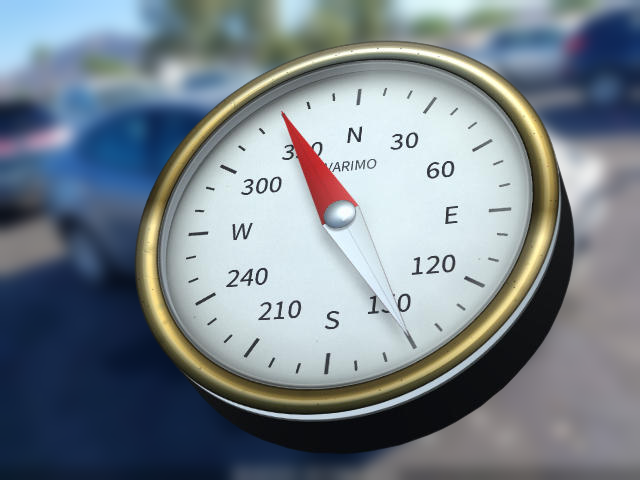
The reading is 330 °
